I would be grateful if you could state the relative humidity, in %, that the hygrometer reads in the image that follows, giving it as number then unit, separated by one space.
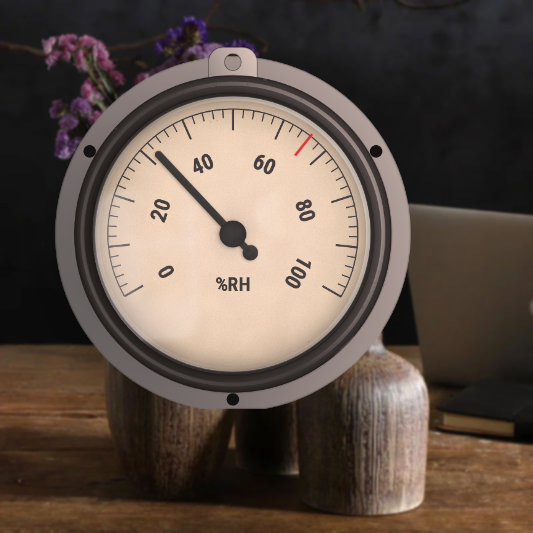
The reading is 32 %
